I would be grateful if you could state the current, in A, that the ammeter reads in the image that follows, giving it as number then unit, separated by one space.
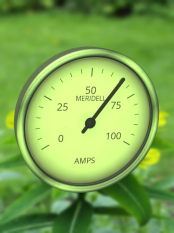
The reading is 65 A
